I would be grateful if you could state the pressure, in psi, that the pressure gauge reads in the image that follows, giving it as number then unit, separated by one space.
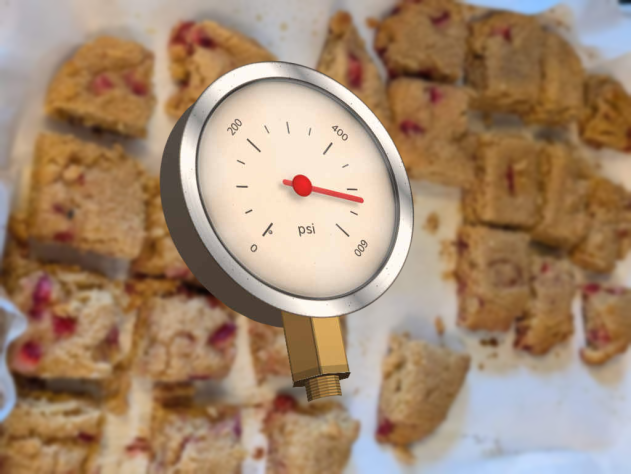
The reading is 525 psi
